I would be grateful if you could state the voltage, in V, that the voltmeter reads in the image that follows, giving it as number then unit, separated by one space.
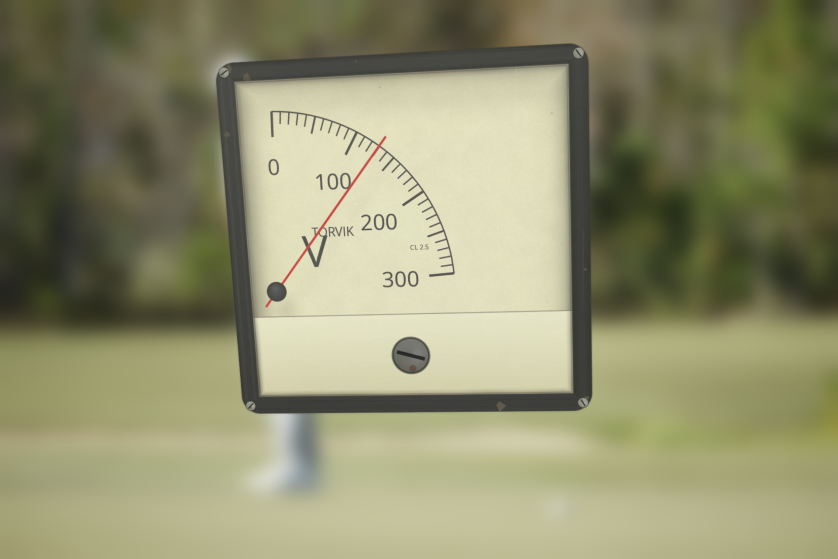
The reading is 130 V
